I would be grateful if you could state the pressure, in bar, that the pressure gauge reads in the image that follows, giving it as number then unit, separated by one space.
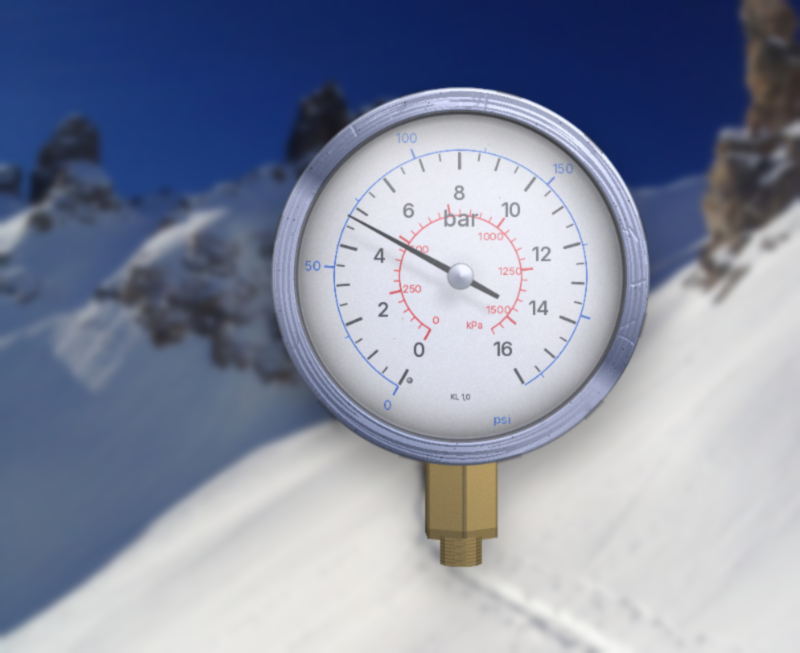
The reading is 4.75 bar
